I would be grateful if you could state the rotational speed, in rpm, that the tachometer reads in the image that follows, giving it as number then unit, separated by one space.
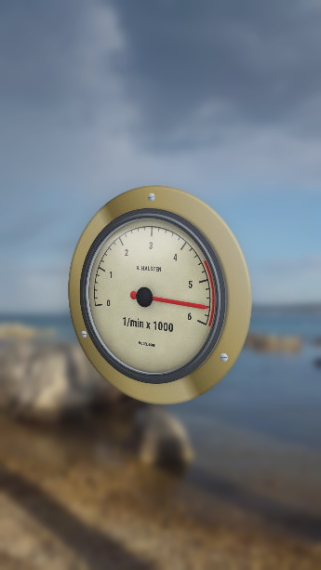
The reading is 5600 rpm
